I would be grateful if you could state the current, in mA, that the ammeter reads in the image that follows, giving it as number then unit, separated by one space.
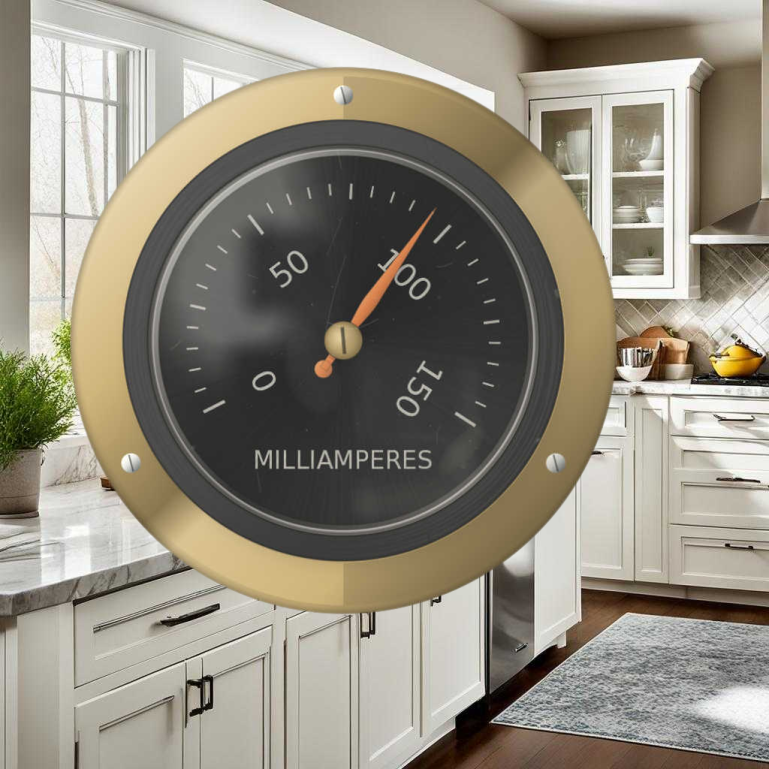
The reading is 95 mA
